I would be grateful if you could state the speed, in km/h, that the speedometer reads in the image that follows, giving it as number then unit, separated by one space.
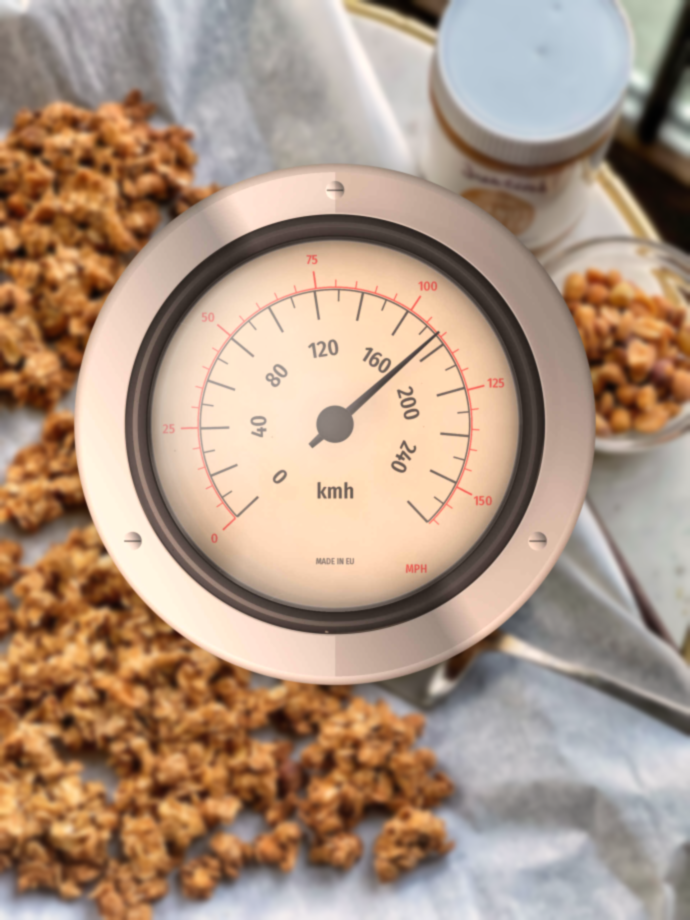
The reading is 175 km/h
